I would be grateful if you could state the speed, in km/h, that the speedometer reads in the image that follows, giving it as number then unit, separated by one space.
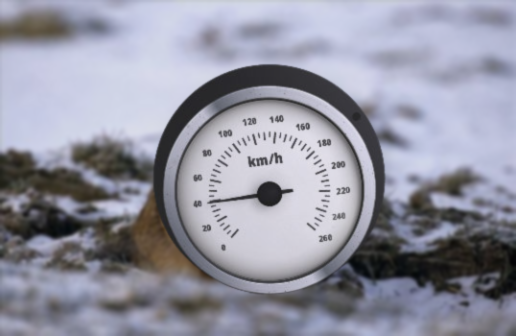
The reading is 40 km/h
